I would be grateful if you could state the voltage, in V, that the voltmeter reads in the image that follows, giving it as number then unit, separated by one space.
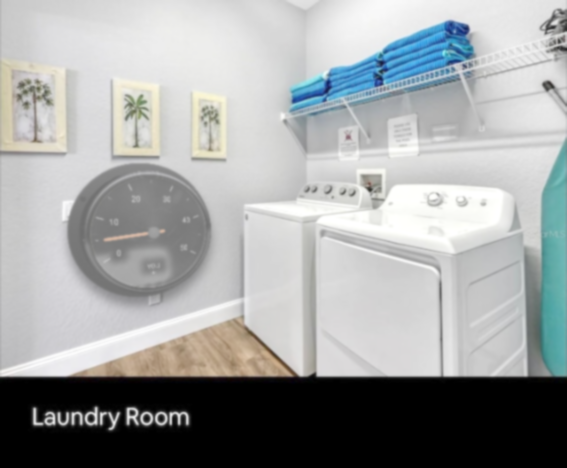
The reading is 5 V
